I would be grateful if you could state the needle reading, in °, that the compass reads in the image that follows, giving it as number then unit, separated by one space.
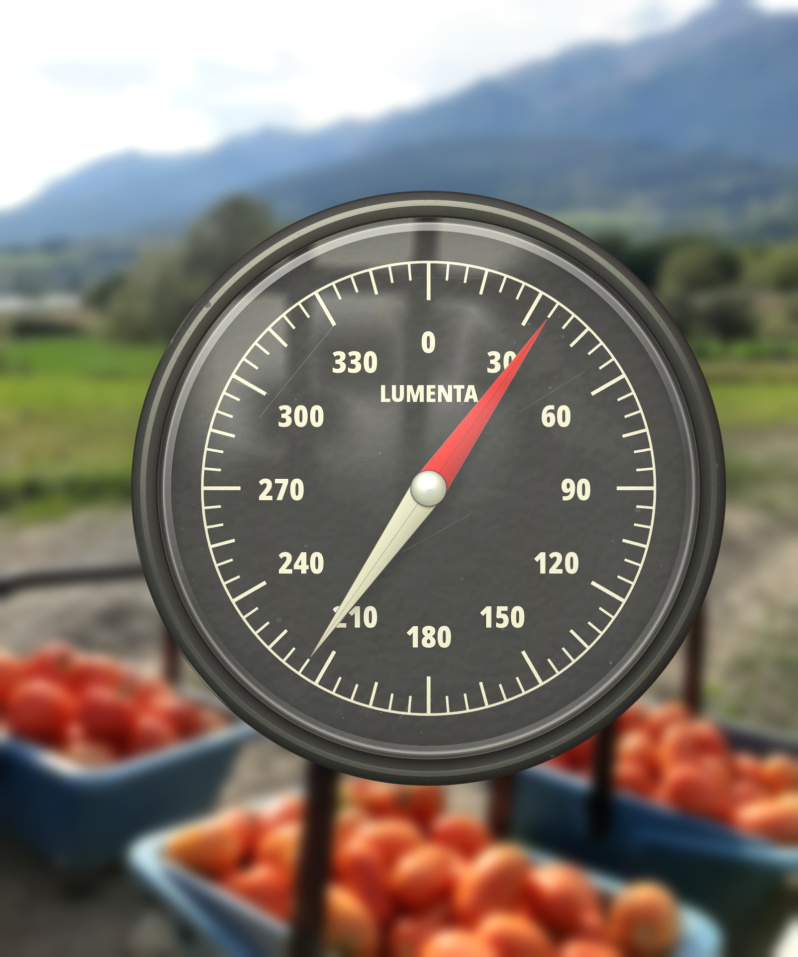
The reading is 35 °
